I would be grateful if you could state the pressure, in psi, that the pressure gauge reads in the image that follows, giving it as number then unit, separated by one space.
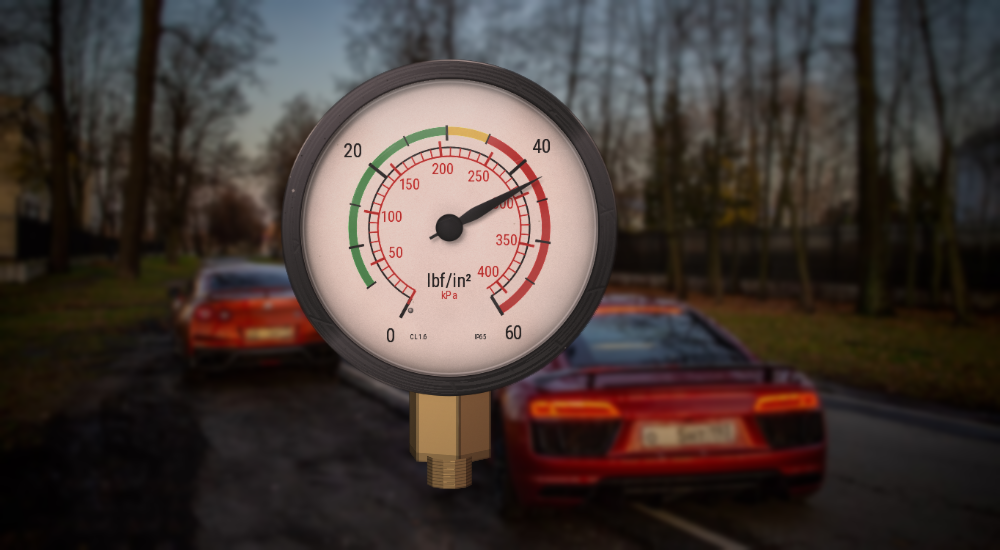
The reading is 42.5 psi
